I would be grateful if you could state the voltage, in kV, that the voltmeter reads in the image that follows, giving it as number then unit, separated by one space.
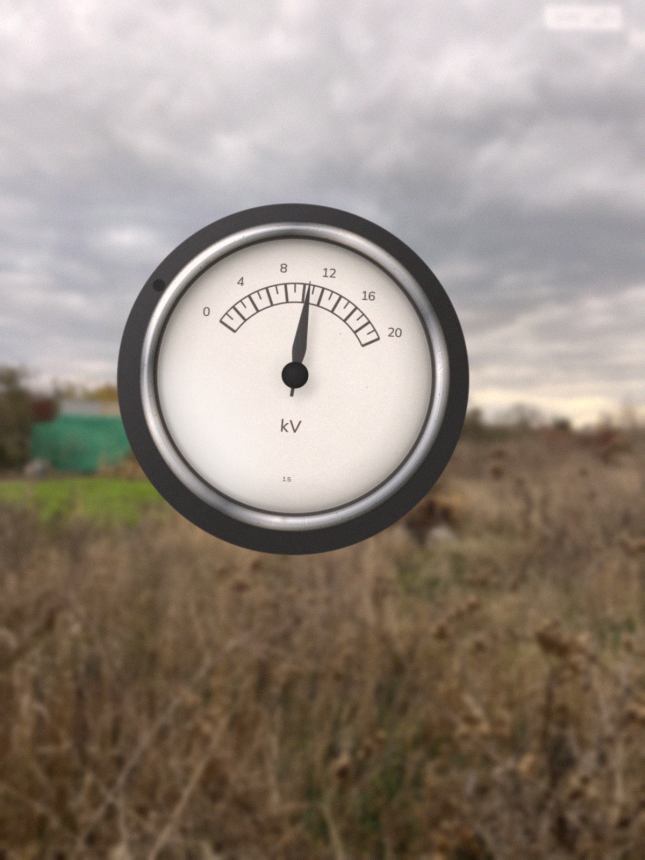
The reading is 10.5 kV
